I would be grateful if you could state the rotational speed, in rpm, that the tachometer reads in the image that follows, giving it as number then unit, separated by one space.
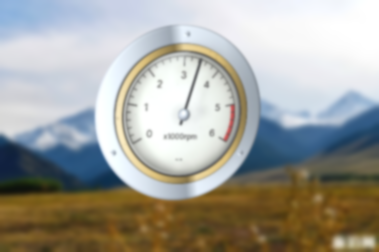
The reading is 3400 rpm
